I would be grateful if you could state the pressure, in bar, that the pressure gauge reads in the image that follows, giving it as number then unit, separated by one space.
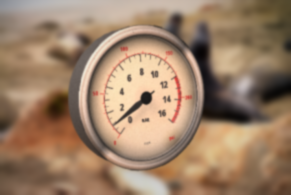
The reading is 1 bar
